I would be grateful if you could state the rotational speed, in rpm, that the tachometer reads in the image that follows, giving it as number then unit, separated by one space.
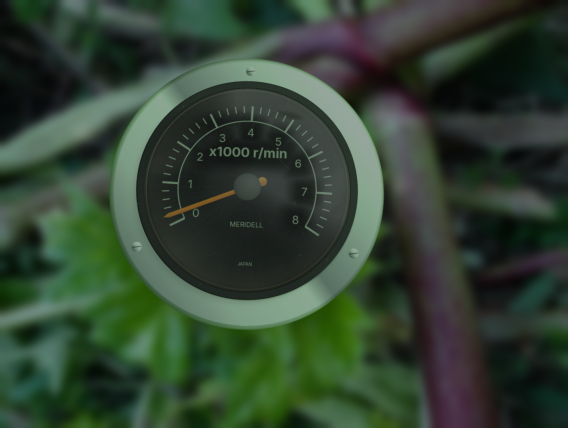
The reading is 200 rpm
